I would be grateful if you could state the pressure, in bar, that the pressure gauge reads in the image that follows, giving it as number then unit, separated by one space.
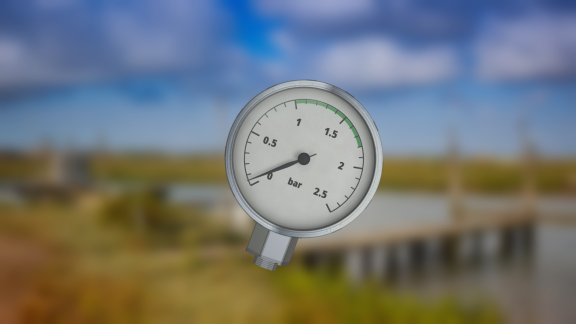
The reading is 0.05 bar
